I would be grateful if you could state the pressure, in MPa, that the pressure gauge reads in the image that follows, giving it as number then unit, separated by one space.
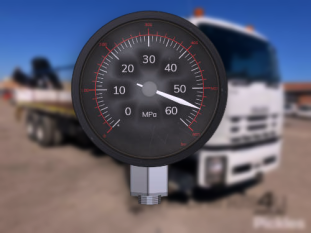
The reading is 55 MPa
